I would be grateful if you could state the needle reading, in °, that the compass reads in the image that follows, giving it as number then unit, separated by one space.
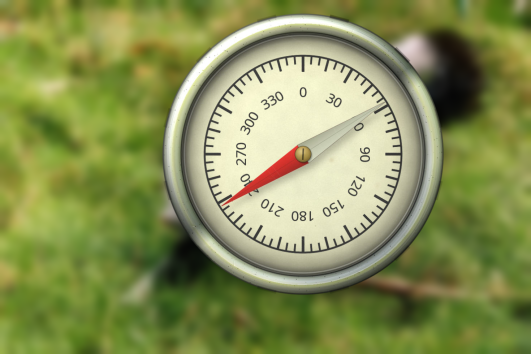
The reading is 237.5 °
